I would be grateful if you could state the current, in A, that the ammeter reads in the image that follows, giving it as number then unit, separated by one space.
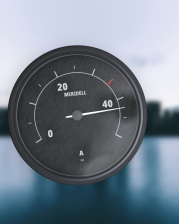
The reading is 42.5 A
